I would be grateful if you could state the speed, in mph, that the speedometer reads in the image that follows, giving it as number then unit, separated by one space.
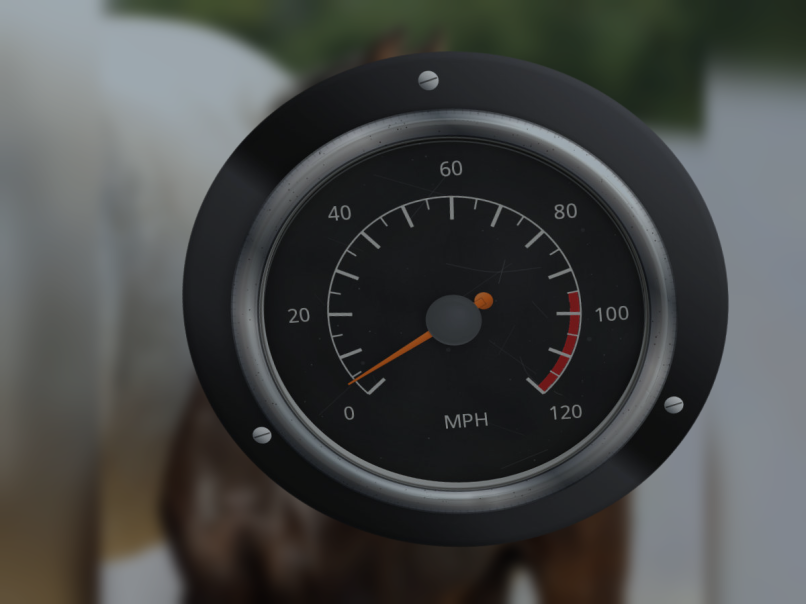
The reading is 5 mph
